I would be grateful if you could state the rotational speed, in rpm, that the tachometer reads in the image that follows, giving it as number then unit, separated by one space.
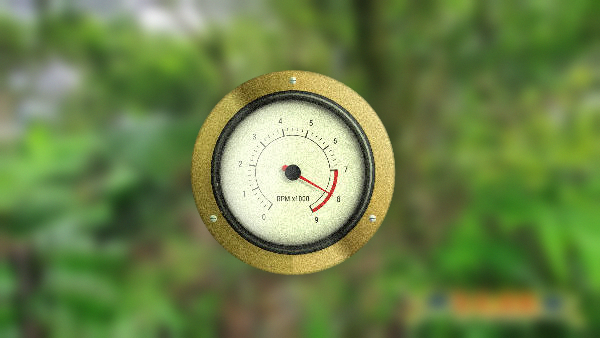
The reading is 8000 rpm
